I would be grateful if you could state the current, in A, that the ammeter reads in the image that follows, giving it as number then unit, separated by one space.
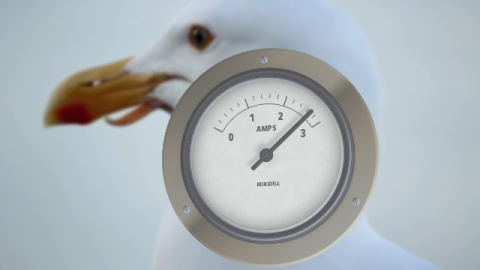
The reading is 2.7 A
